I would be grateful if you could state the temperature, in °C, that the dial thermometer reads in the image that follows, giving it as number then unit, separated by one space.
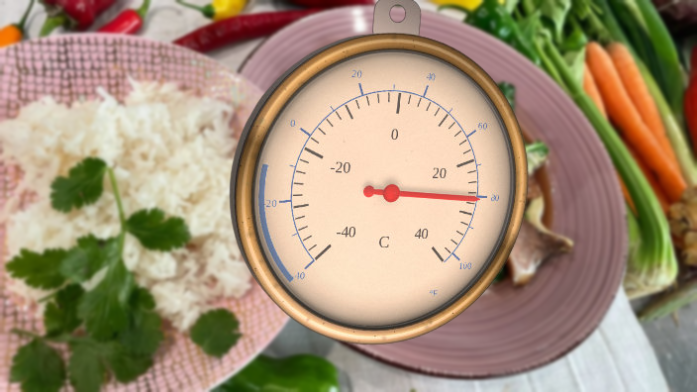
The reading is 27 °C
